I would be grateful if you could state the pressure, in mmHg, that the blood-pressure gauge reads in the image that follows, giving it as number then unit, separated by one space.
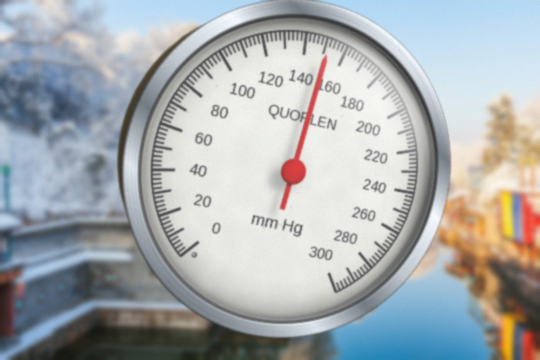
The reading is 150 mmHg
